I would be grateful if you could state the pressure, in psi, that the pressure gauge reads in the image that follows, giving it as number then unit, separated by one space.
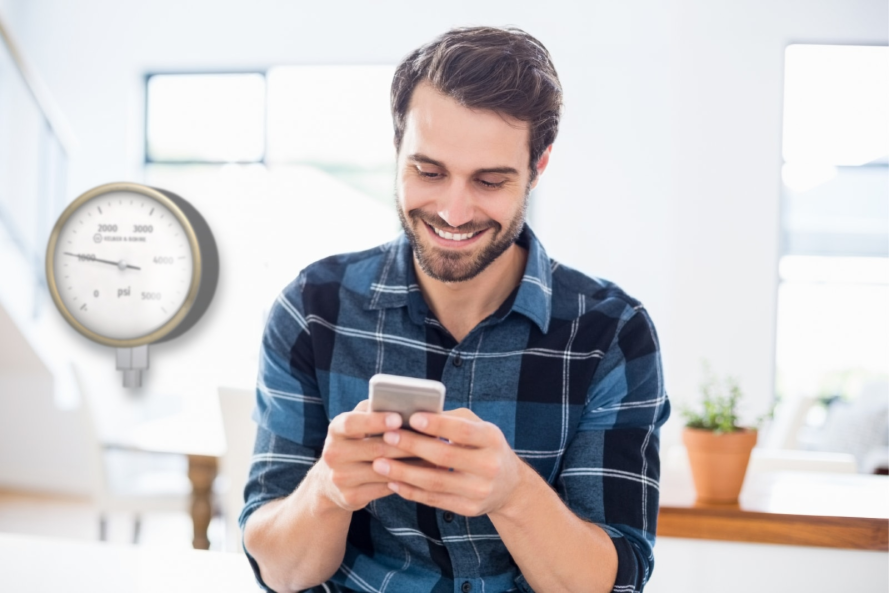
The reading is 1000 psi
